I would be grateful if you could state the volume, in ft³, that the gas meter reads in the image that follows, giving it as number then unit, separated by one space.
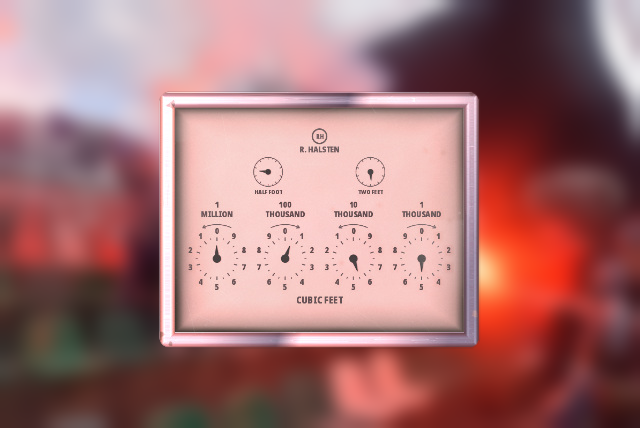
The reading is 5500 ft³
